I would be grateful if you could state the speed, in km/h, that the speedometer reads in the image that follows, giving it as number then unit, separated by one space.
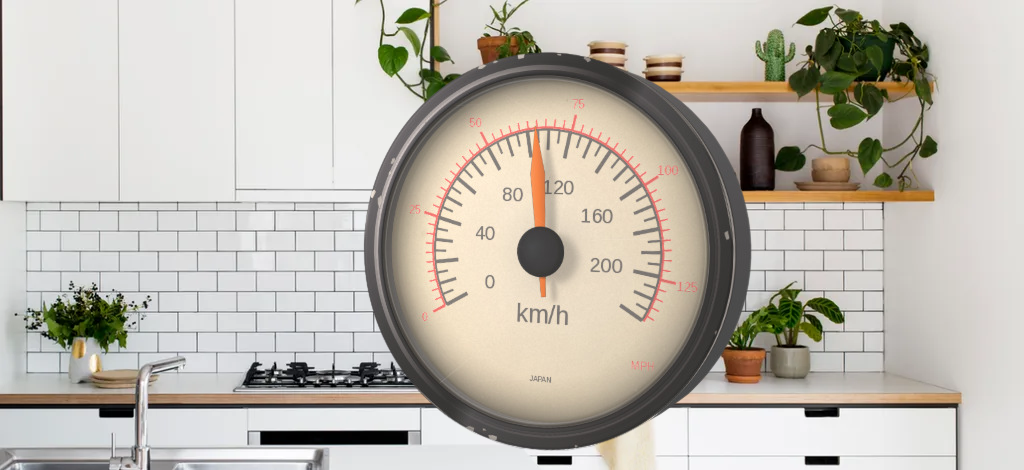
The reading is 105 km/h
